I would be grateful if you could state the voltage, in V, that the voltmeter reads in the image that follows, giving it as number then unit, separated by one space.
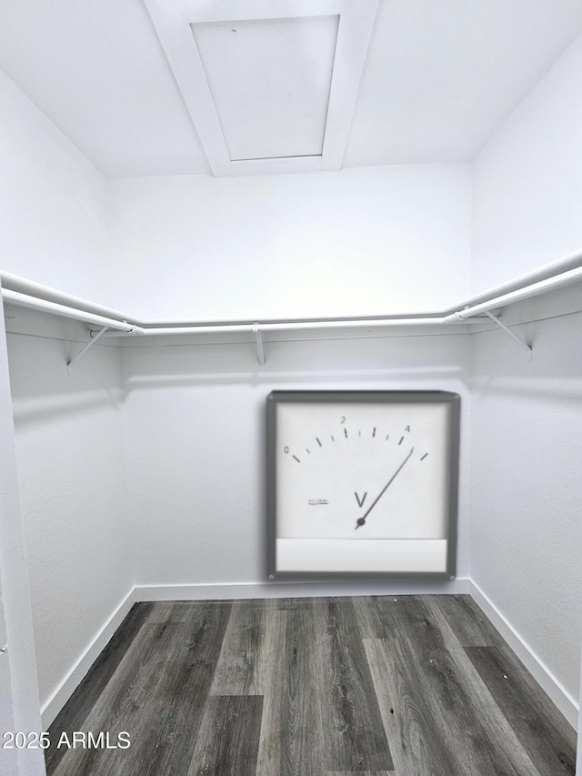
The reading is 4.5 V
